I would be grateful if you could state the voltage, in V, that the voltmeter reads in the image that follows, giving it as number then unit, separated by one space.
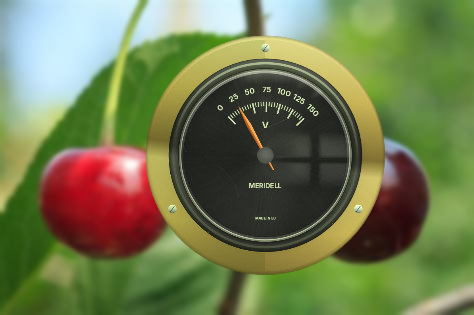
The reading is 25 V
